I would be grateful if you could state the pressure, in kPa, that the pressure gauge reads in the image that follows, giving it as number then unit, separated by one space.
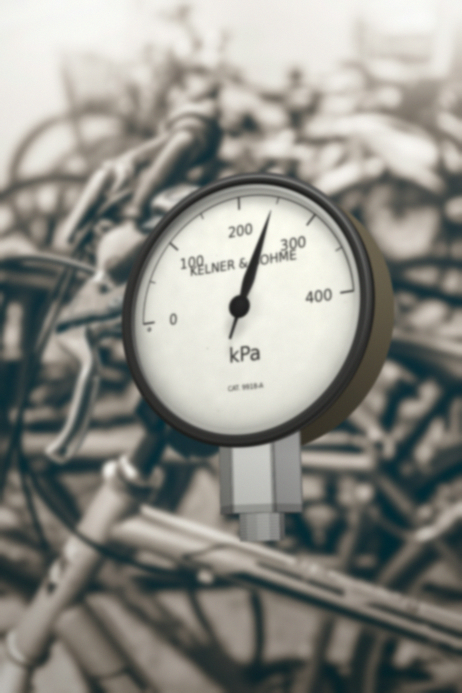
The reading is 250 kPa
